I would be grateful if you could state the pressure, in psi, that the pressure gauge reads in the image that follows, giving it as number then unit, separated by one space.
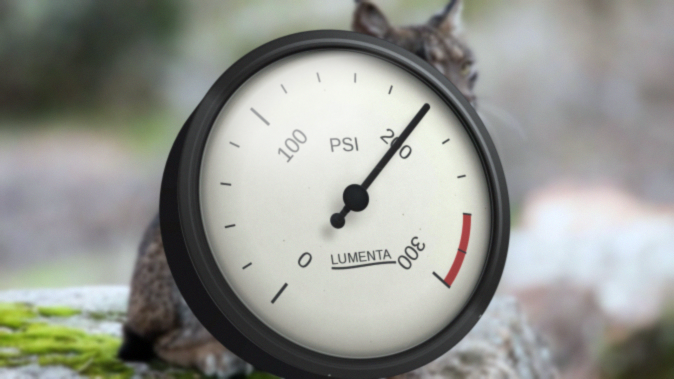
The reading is 200 psi
